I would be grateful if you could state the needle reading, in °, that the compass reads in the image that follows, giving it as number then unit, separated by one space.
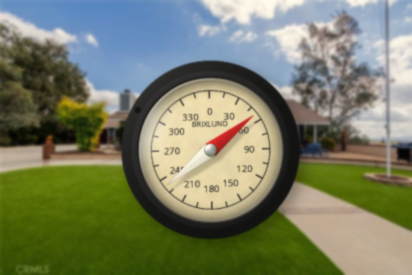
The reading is 52.5 °
